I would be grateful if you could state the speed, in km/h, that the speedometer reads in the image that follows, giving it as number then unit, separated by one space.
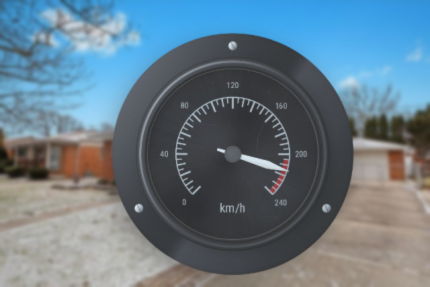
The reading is 215 km/h
